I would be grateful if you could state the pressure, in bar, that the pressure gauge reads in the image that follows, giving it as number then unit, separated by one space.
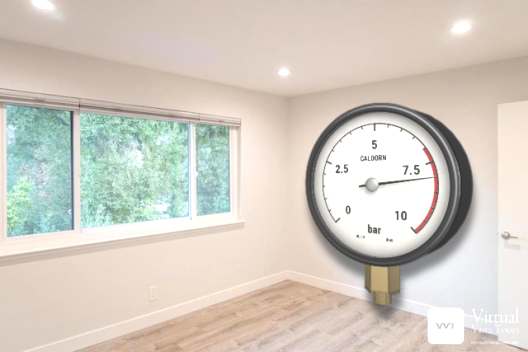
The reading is 8 bar
